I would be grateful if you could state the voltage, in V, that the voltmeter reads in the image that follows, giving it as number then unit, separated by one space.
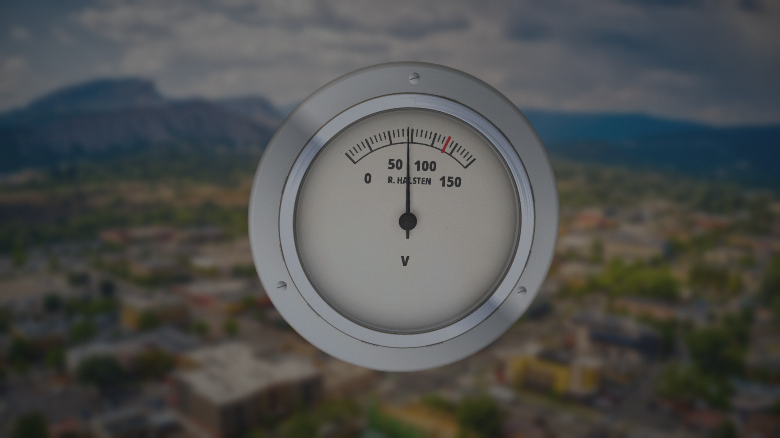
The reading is 70 V
